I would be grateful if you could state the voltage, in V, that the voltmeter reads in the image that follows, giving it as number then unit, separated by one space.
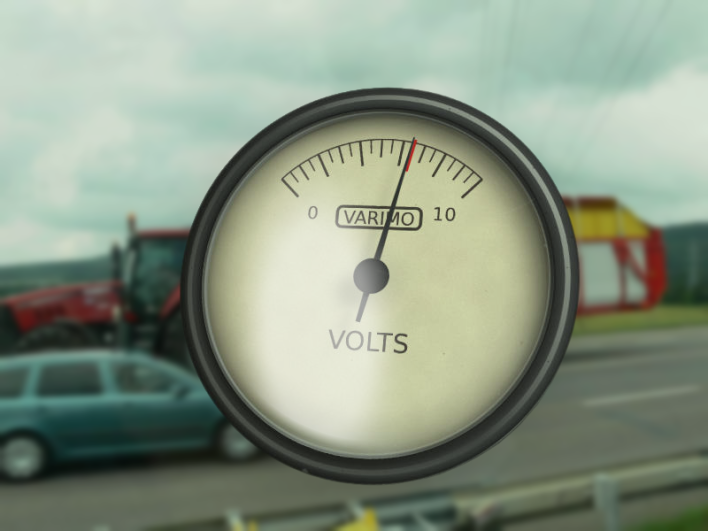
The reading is 6.5 V
